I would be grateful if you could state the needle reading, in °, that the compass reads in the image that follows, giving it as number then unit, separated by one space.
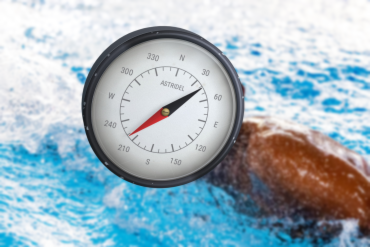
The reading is 220 °
